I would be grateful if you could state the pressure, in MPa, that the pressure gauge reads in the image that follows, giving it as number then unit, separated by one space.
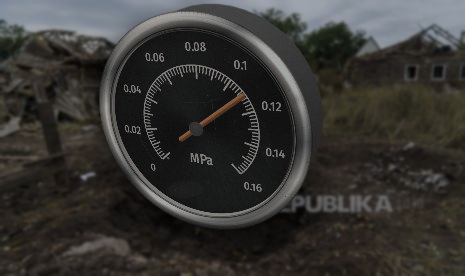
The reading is 0.11 MPa
